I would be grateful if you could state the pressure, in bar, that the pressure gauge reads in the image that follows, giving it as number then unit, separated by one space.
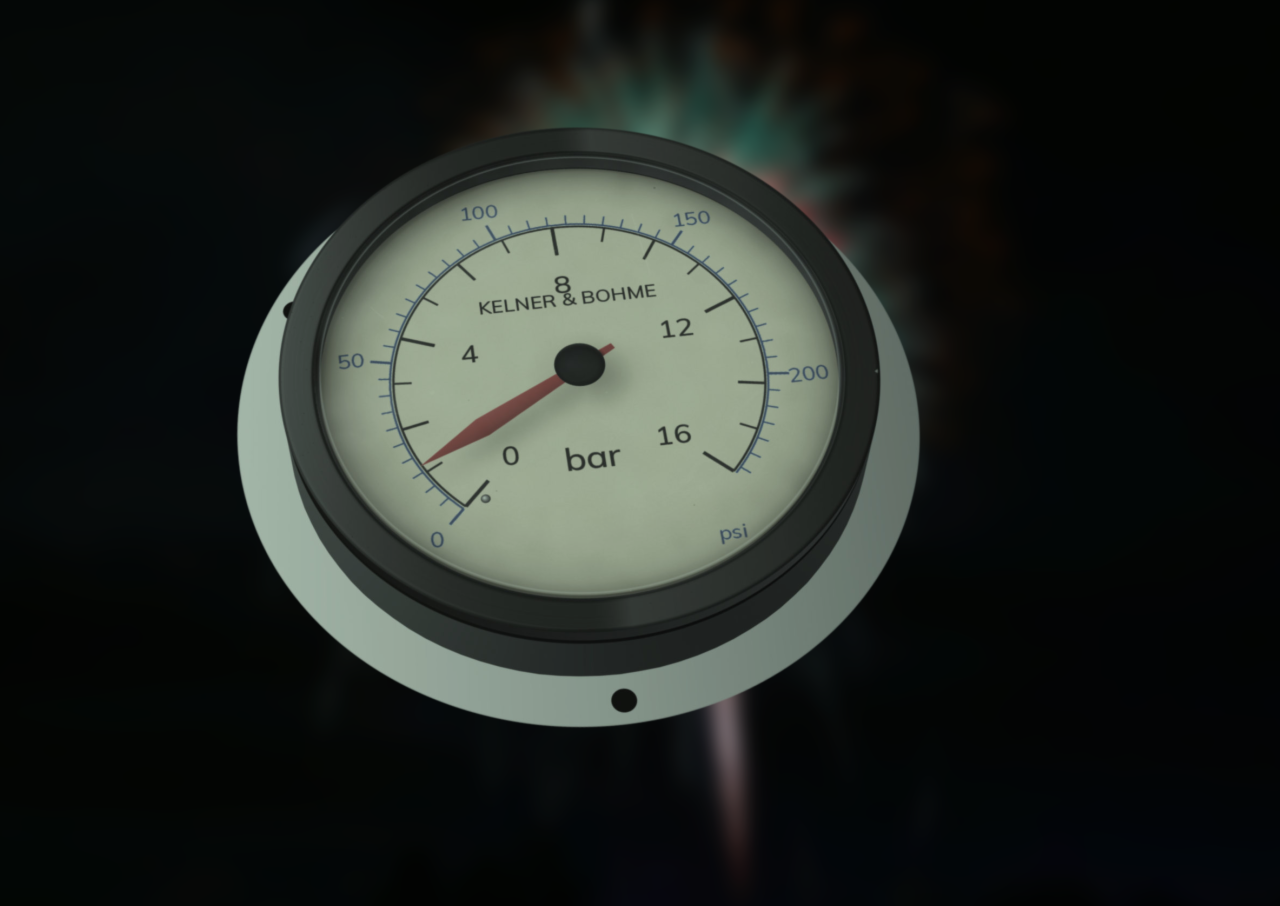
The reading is 1 bar
